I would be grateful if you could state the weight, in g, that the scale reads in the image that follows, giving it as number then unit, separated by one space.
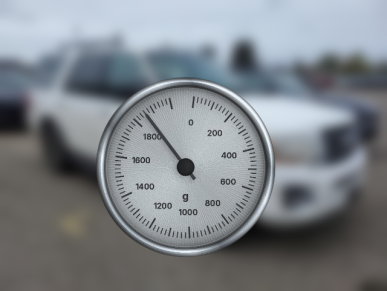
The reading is 1860 g
